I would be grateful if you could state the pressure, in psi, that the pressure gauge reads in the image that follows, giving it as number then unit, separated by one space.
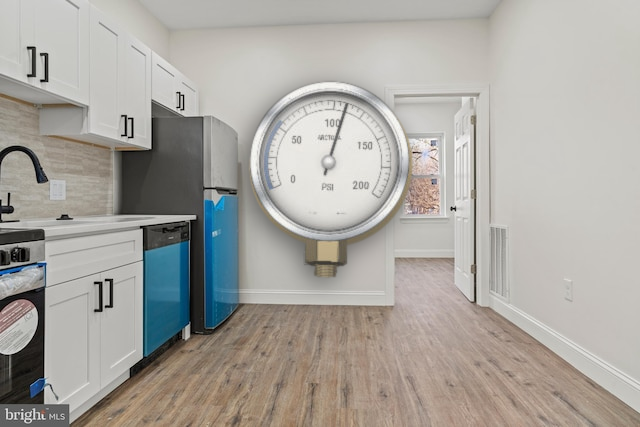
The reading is 110 psi
